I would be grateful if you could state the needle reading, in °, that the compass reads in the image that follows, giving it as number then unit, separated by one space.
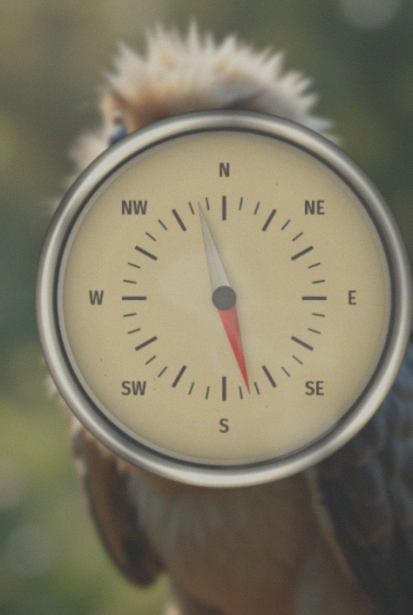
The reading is 165 °
